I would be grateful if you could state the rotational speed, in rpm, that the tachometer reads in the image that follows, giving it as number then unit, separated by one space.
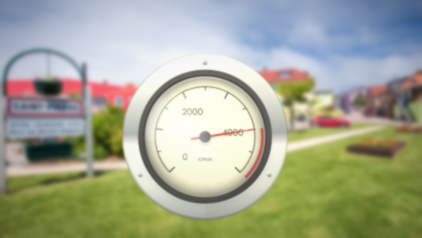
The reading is 4000 rpm
